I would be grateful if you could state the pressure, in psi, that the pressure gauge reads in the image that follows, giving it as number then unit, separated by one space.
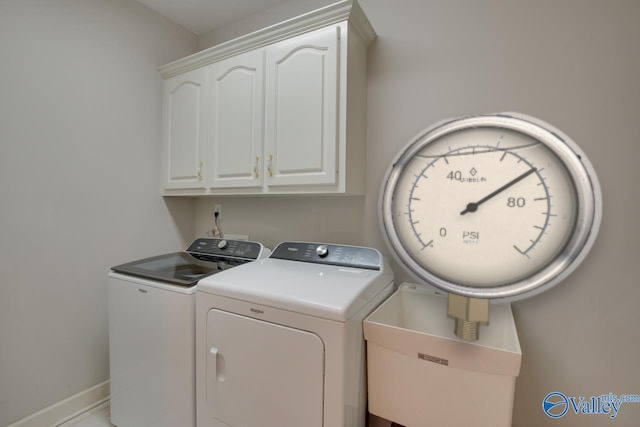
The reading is 70 psi
